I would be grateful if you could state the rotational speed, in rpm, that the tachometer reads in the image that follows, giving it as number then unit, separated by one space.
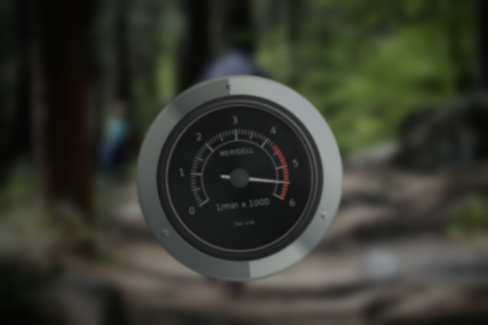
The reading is 5500 rpm
